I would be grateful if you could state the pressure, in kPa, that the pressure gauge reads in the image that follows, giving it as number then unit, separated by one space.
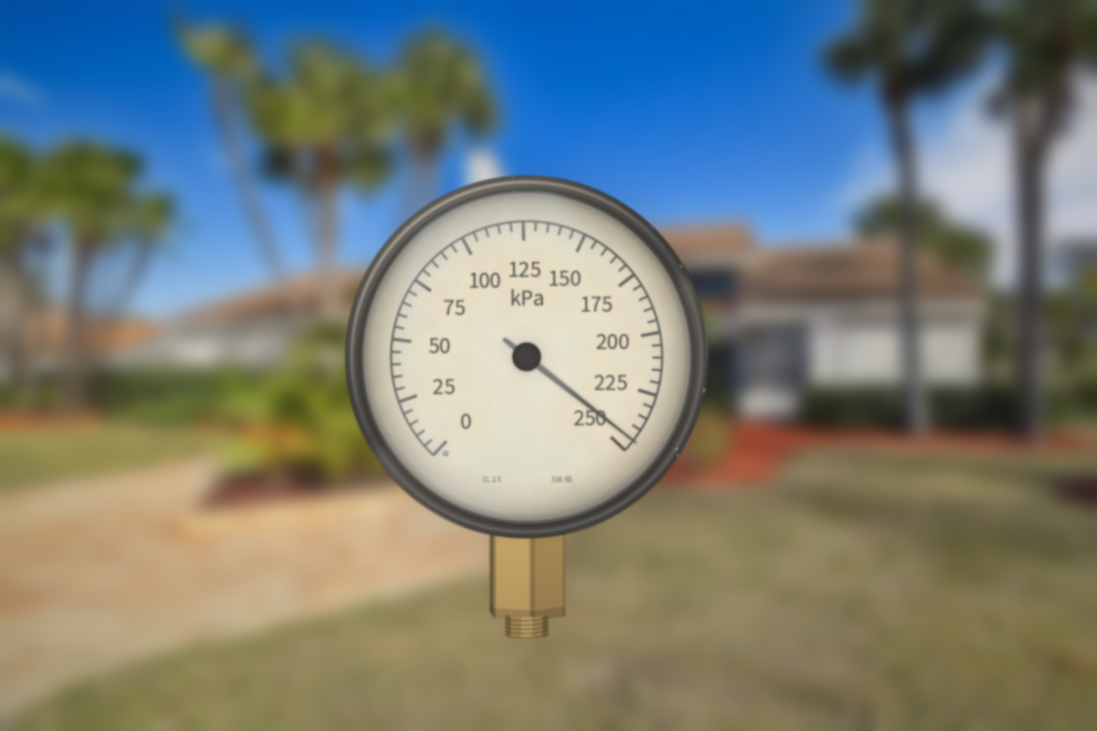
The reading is 245 kPa
